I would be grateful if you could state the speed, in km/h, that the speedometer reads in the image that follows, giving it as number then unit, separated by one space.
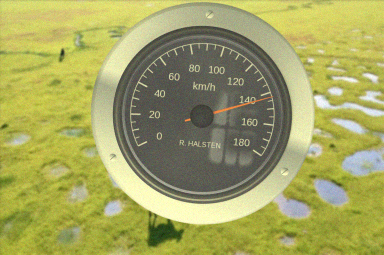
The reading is 142.5 km/h
